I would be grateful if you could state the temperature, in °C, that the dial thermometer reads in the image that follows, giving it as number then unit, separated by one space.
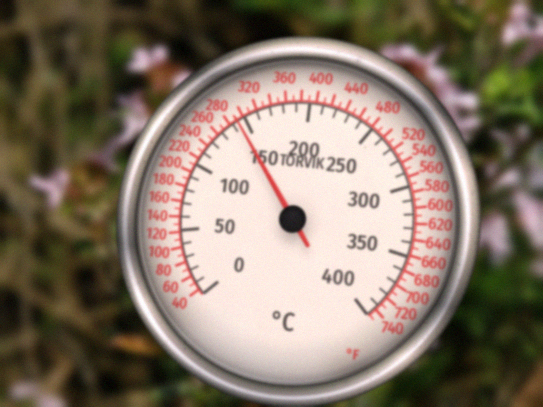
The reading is 145 °C
